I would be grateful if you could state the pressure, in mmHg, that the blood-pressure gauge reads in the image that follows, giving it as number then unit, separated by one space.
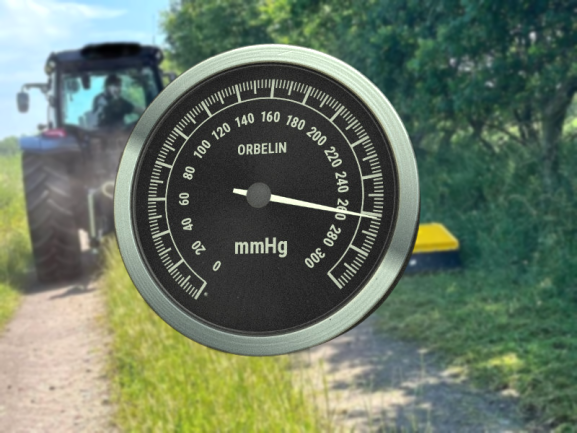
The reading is 262 mmHg
